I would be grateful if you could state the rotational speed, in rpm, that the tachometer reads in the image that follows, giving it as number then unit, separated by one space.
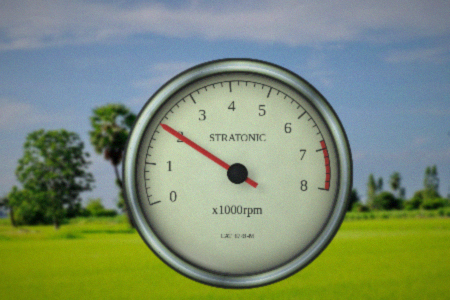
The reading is 2000 rpm
